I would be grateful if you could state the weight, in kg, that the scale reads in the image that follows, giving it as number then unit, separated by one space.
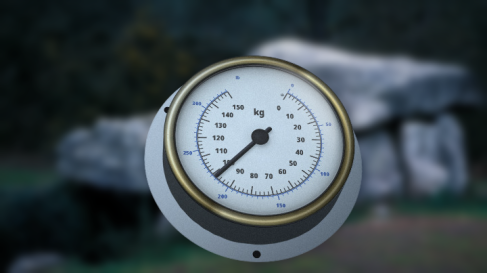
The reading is 98 kg
